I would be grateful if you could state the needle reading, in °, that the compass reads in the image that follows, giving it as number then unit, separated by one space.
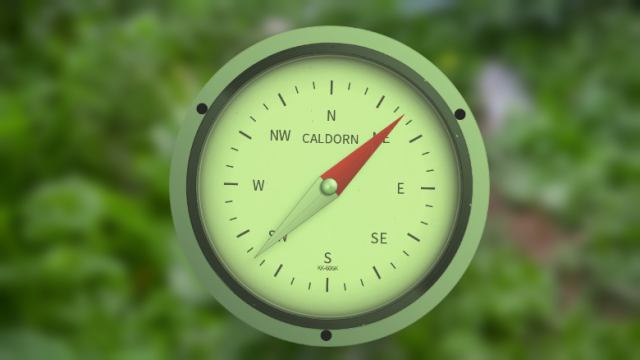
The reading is 45 °
